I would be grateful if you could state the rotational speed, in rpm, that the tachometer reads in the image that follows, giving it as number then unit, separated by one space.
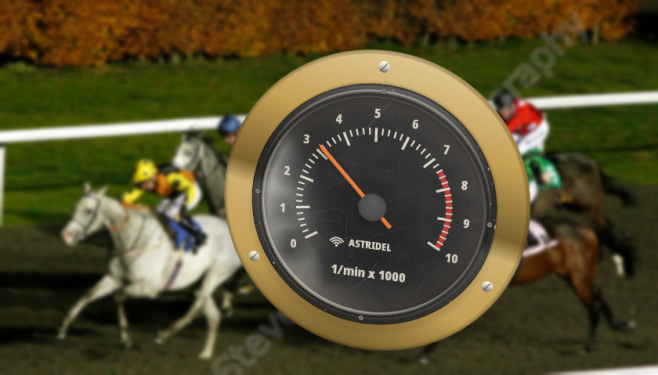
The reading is 3200 rpm
